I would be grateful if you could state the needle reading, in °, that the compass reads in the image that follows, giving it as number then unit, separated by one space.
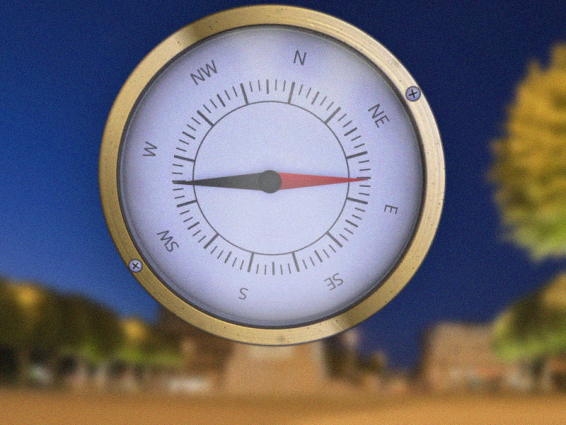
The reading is 75 °
